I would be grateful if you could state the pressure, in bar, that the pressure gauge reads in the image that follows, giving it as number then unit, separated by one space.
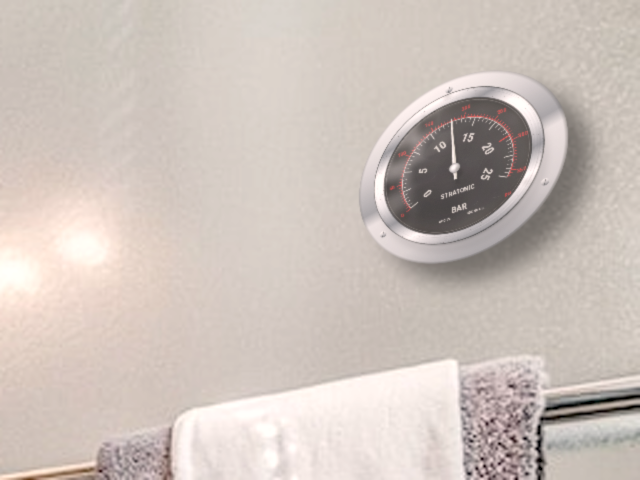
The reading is 12.5 bar
